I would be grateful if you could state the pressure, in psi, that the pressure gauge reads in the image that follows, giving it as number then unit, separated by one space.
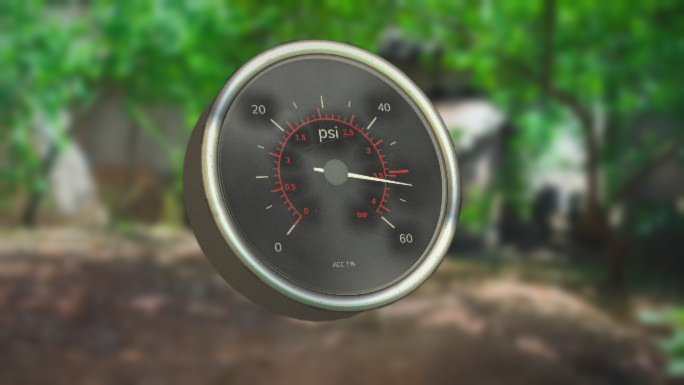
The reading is 52.5 psi
